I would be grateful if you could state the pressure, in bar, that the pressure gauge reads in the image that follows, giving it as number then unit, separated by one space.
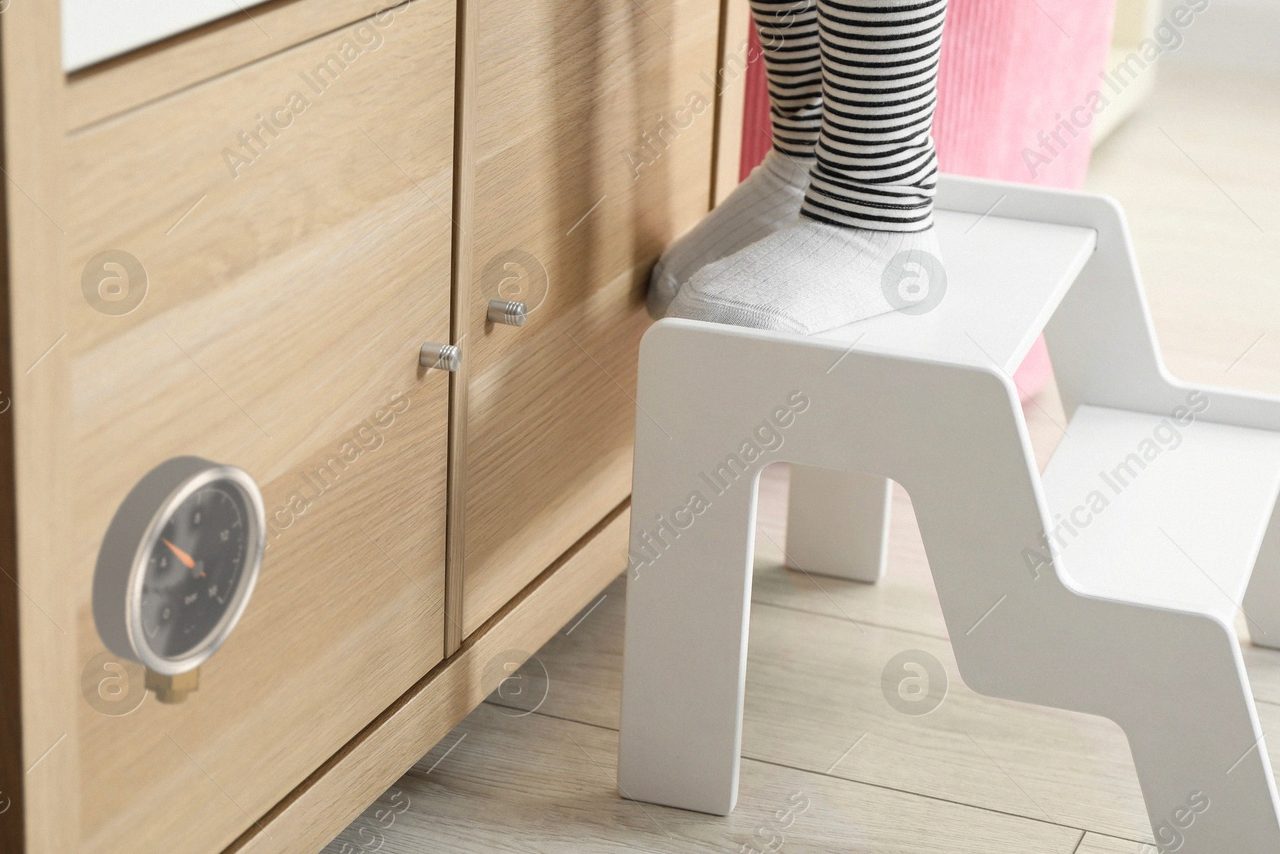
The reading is 5 bar
